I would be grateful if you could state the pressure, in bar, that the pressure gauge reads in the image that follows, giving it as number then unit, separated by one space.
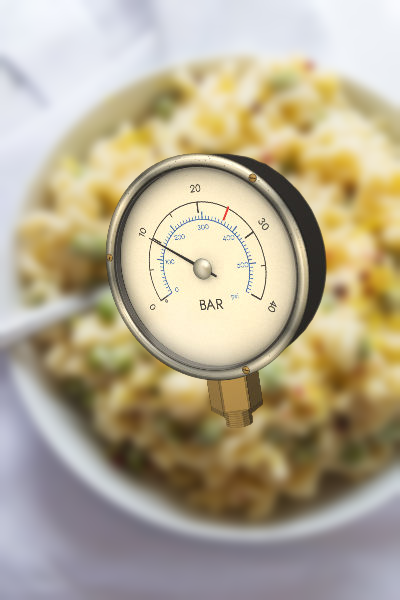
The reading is 10 bar
